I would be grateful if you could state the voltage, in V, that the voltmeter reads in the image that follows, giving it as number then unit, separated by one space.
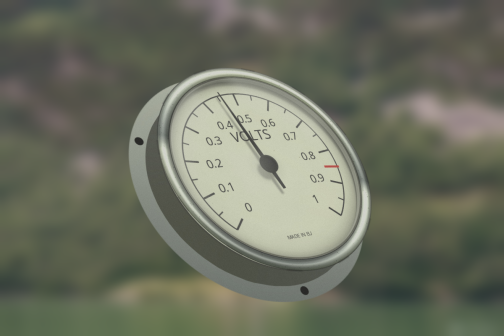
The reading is 0.45 V
